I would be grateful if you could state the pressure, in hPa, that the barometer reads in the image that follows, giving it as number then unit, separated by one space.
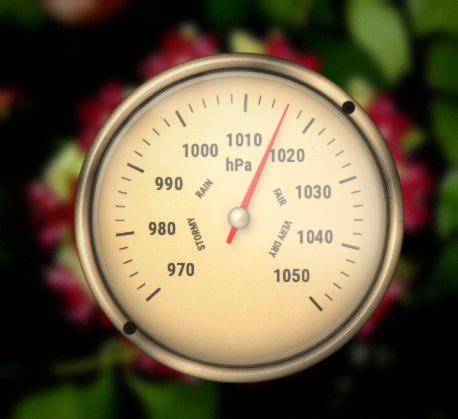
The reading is 1016 hPa
